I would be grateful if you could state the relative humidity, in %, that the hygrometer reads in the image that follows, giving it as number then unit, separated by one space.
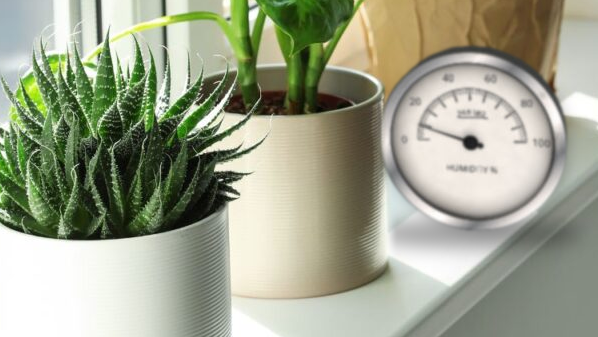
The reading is 10 %
